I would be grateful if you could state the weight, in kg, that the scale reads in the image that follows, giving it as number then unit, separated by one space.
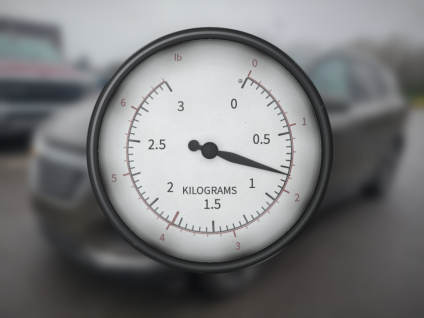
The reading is 0.8 kg
